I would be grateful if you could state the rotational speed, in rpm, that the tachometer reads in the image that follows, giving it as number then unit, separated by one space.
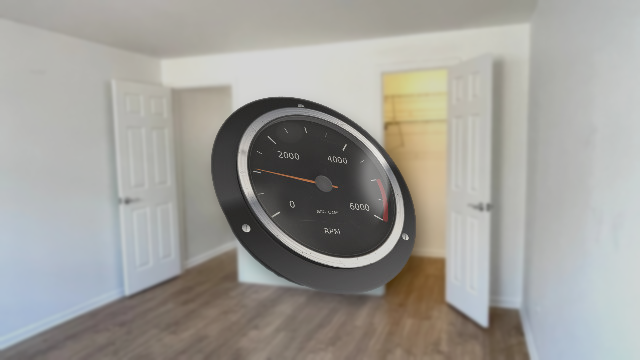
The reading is 1000 rpm
